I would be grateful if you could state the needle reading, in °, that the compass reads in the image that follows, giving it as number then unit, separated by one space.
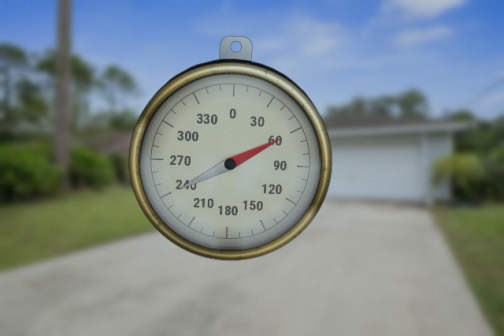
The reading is 60 °
